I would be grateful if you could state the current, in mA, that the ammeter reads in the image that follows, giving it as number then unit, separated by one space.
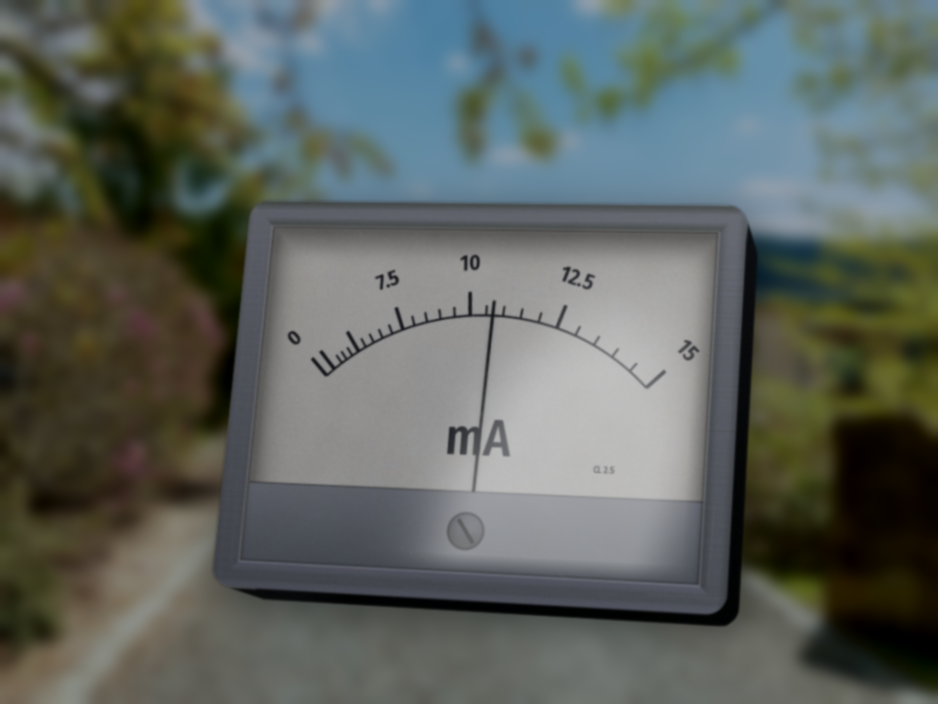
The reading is 10.75 mA
